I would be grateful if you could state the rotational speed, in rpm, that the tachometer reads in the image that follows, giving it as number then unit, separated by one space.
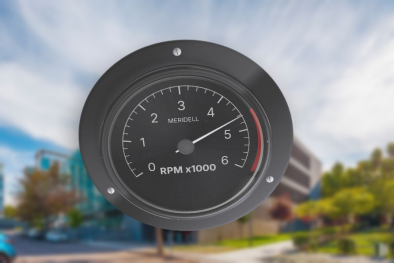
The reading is 4600 rpm
